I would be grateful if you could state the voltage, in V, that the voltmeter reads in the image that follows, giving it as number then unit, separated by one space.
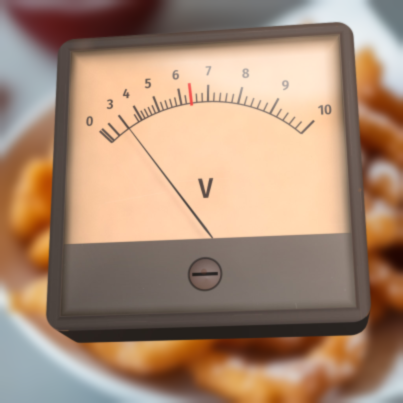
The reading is 3 V
